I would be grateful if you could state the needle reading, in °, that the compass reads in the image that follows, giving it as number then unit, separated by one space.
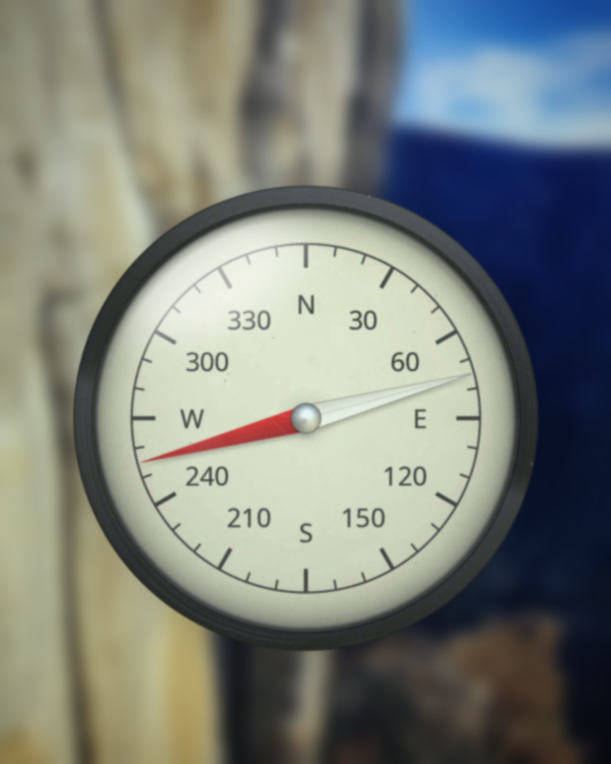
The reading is 255 °
